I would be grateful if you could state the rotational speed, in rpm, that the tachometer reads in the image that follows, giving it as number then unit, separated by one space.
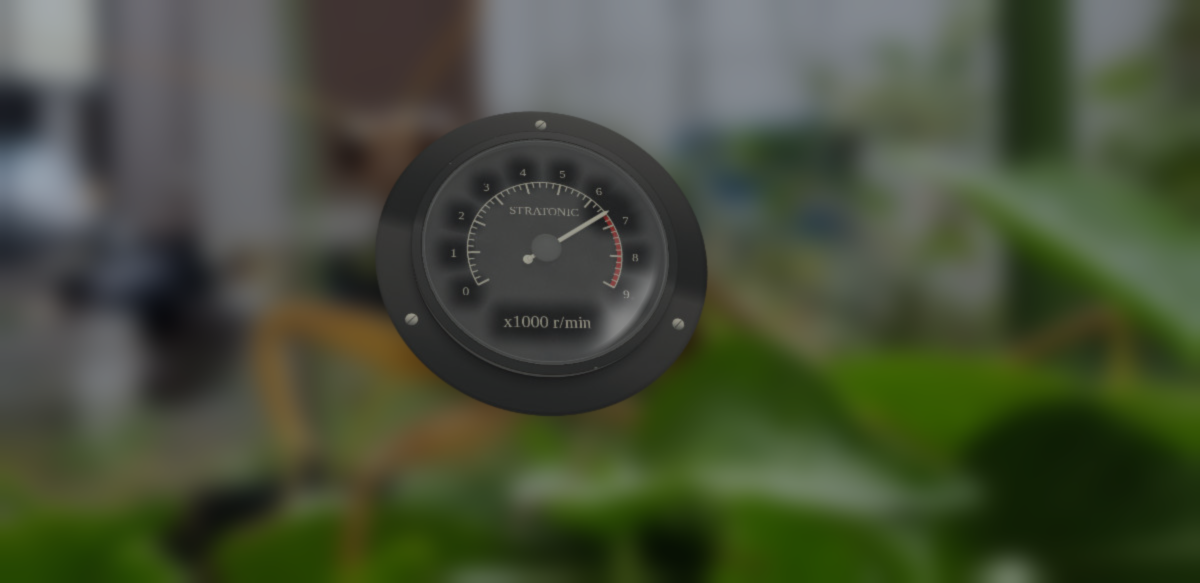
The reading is 6600 rpm
